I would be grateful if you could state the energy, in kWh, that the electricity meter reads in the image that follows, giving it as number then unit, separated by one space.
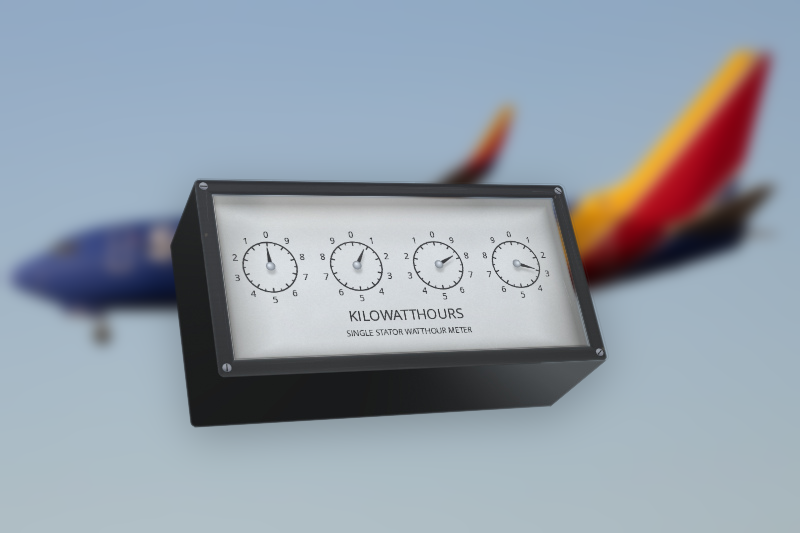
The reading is 83 kWh
